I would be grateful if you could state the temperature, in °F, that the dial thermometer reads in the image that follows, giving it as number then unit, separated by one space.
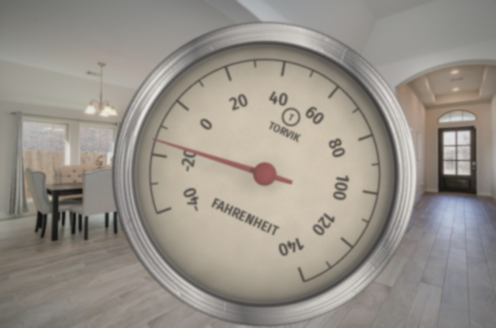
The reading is -15 °F
